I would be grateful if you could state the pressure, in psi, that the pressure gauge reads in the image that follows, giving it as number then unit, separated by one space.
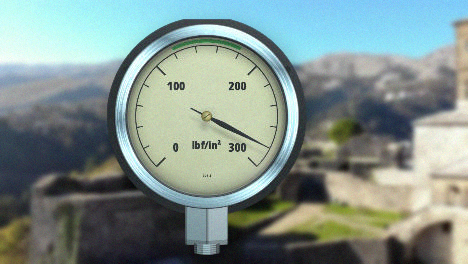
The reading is 280 psi
